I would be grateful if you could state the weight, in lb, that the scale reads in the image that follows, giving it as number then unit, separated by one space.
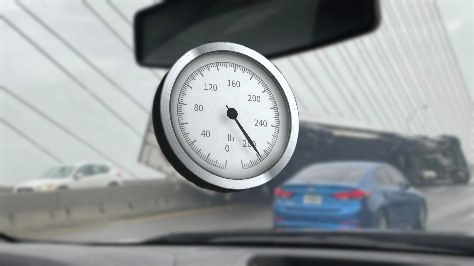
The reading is 280 lb
